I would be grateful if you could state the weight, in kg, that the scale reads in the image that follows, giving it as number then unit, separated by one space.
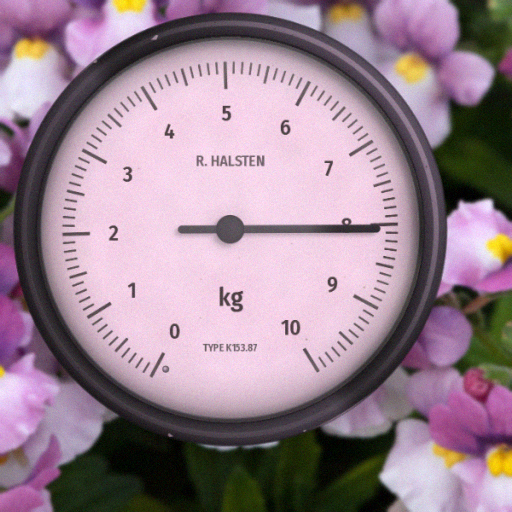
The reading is 8.05 kg
